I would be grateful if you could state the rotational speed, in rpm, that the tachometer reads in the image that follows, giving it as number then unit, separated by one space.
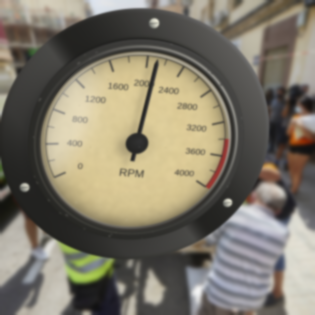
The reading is 2100 rpm
